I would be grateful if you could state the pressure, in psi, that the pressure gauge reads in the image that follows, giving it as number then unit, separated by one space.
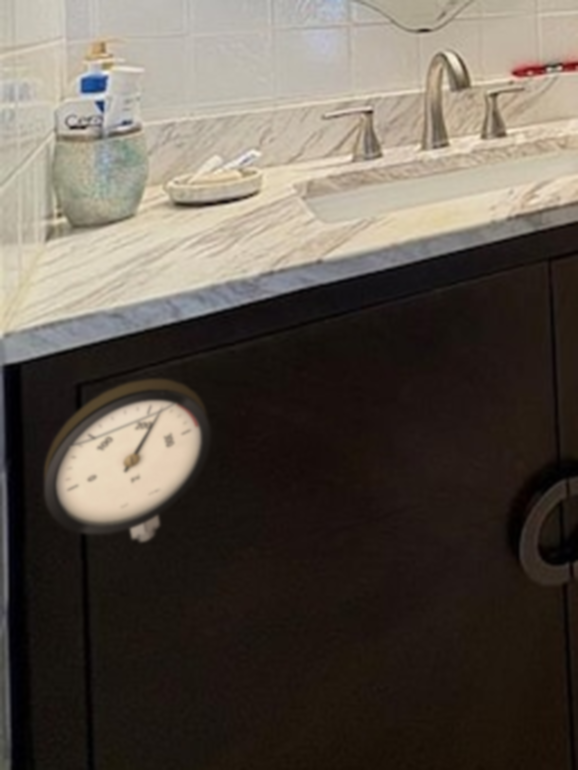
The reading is 220 psi
